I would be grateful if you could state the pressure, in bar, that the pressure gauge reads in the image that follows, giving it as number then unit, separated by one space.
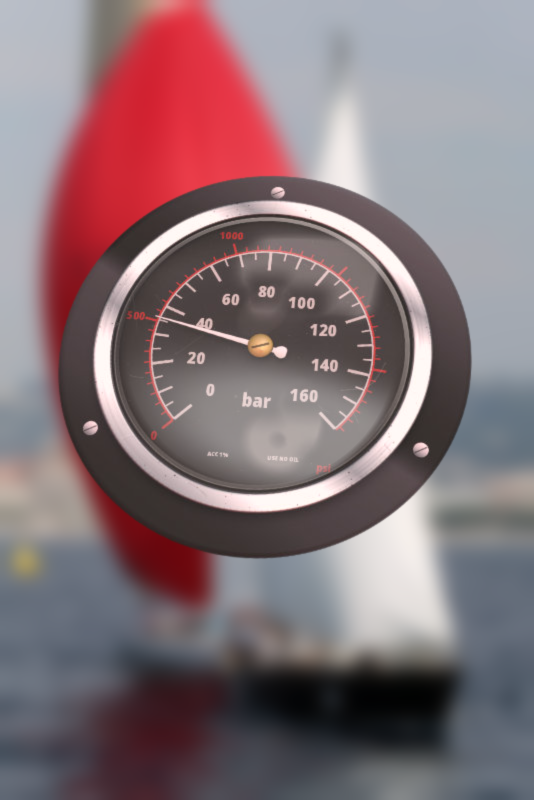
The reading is 35 bar
